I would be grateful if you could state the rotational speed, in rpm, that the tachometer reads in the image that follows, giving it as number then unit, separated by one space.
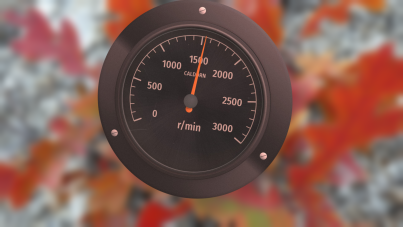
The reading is 1550 rpm
